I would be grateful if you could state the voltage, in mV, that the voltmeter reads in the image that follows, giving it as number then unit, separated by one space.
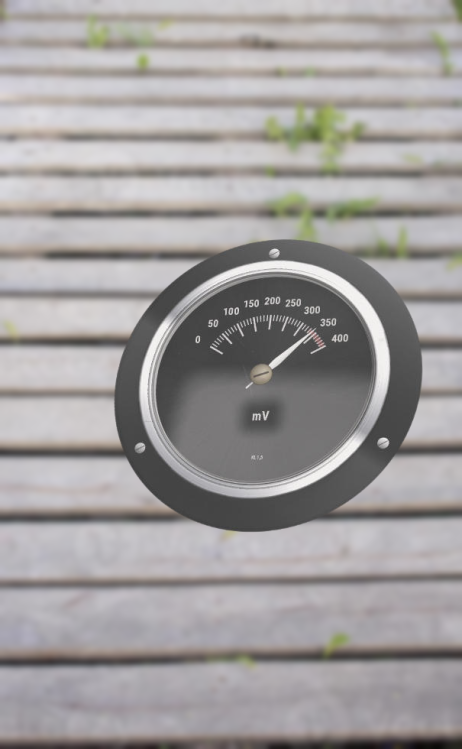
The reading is 350 mV
